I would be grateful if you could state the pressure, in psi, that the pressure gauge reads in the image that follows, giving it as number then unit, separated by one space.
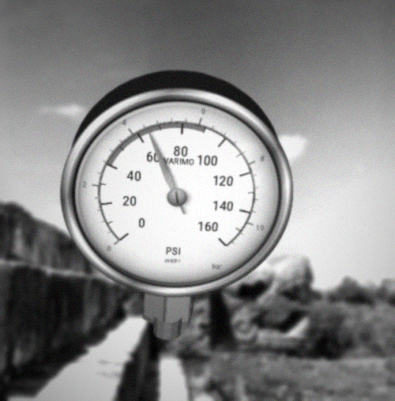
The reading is 65 psi
